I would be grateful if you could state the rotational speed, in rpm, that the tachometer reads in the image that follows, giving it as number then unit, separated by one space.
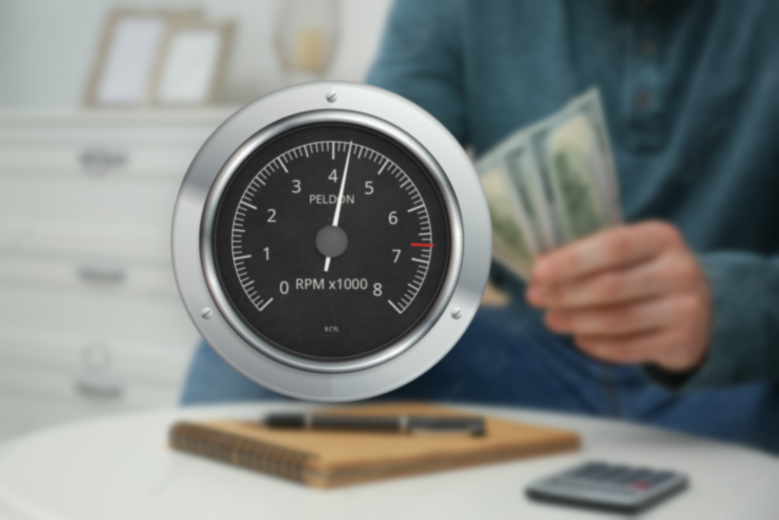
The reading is 4300 rpm
